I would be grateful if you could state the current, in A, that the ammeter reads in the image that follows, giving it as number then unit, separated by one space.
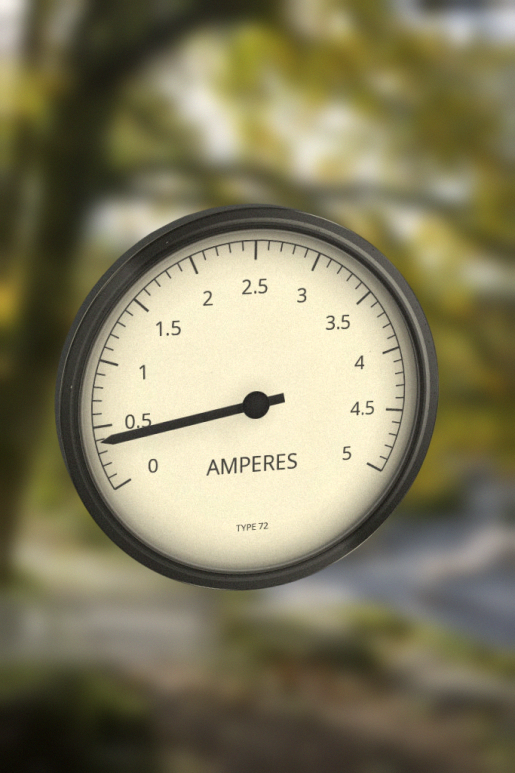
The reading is 0.4 A
